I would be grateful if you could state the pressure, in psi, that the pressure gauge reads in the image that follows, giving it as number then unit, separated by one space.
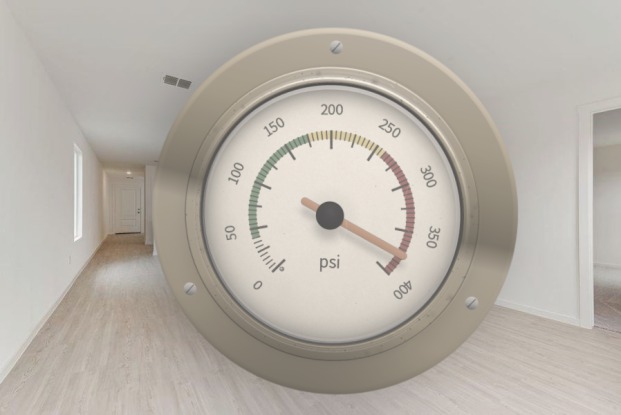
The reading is 375 psi
